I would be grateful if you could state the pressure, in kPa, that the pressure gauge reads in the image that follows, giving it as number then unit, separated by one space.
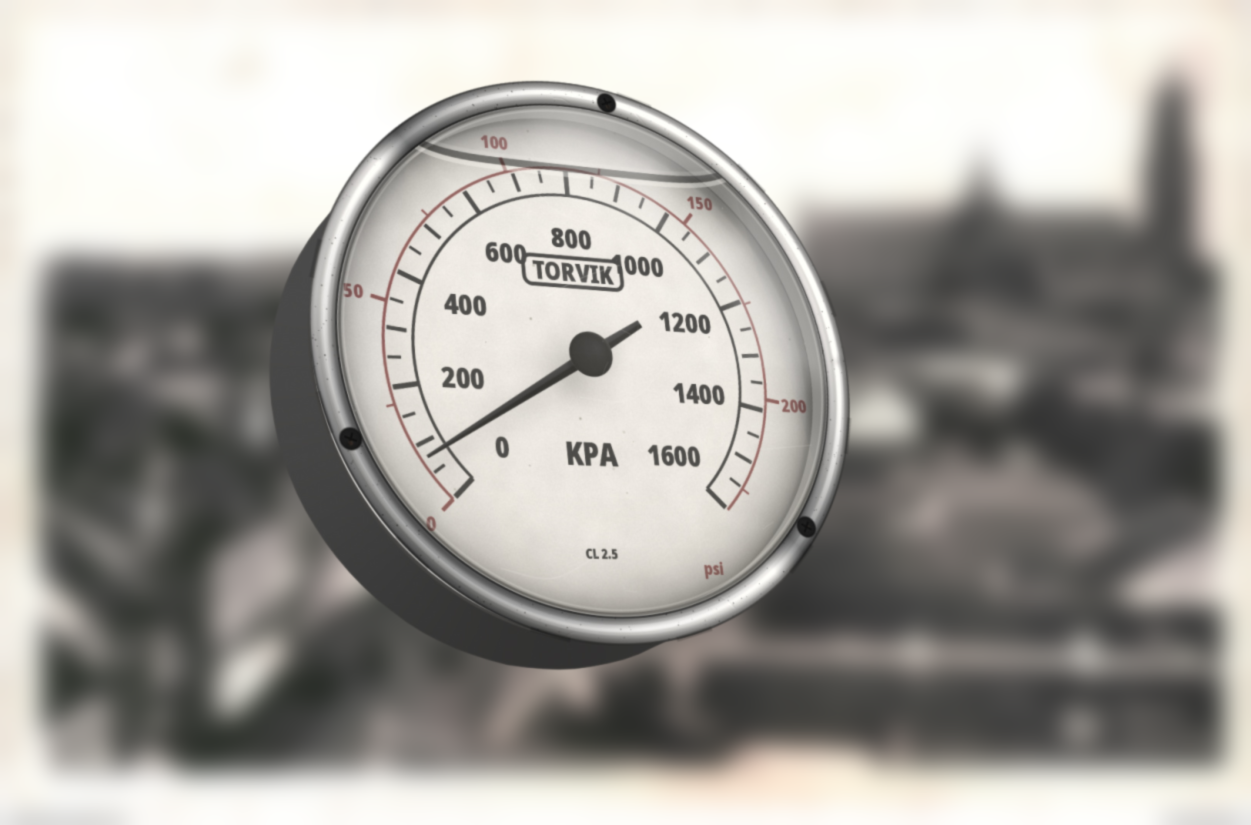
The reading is 75 kPa
